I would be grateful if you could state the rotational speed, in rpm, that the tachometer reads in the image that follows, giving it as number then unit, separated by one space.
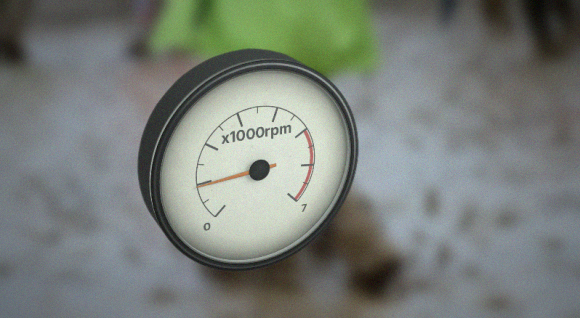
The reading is 1000 rpm
